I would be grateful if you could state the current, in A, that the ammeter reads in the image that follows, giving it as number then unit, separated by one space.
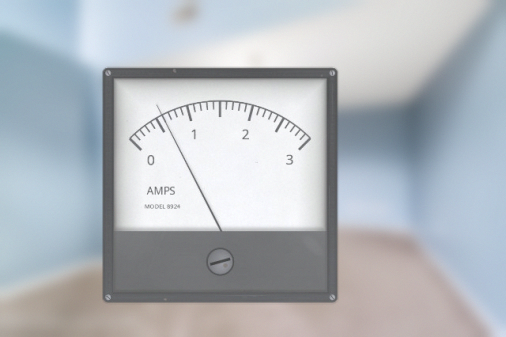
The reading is 0.6 A
